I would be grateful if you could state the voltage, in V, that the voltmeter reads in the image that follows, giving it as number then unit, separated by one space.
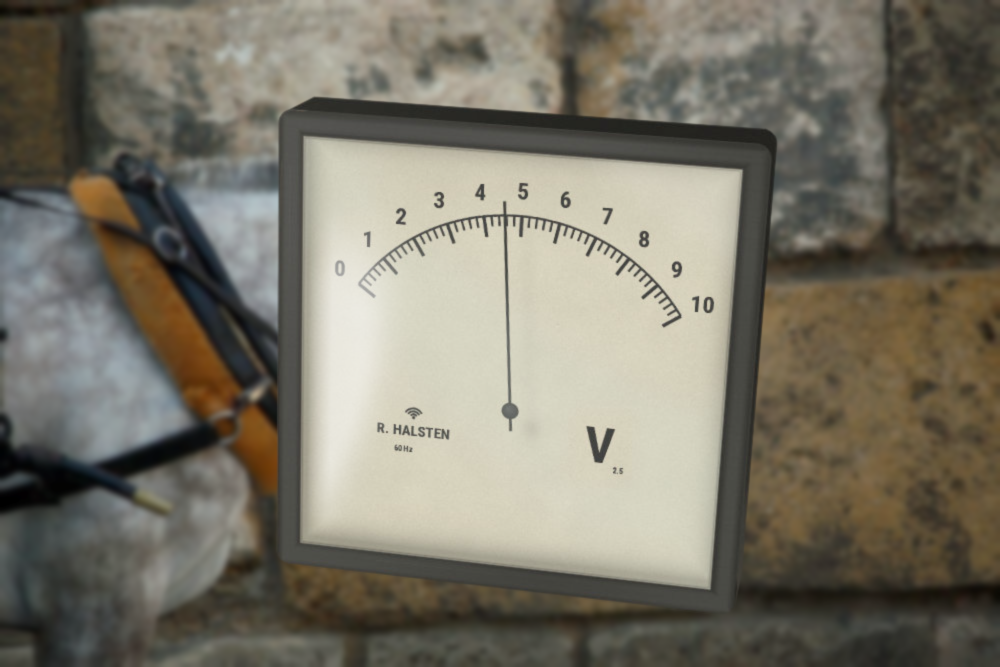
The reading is 4.6 V
